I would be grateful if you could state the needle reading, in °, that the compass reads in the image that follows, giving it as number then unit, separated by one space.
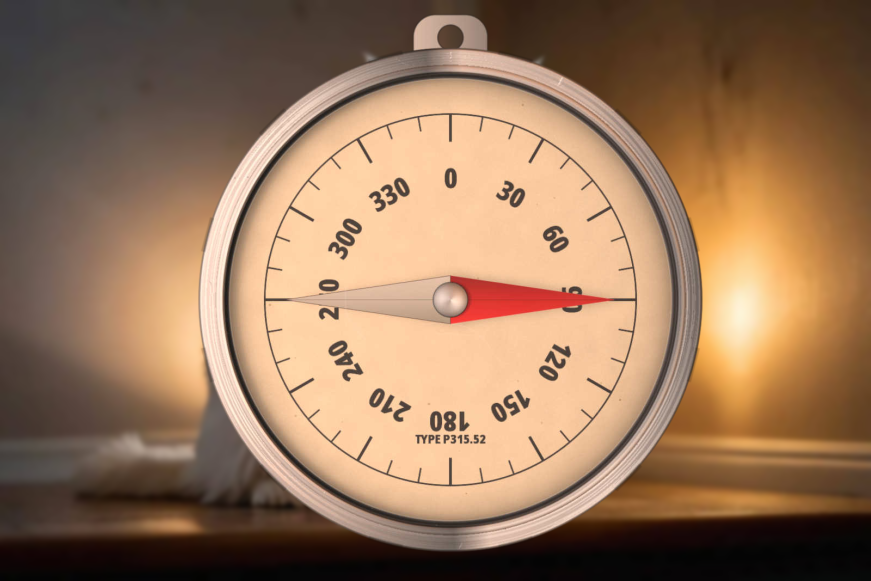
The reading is 90 °
